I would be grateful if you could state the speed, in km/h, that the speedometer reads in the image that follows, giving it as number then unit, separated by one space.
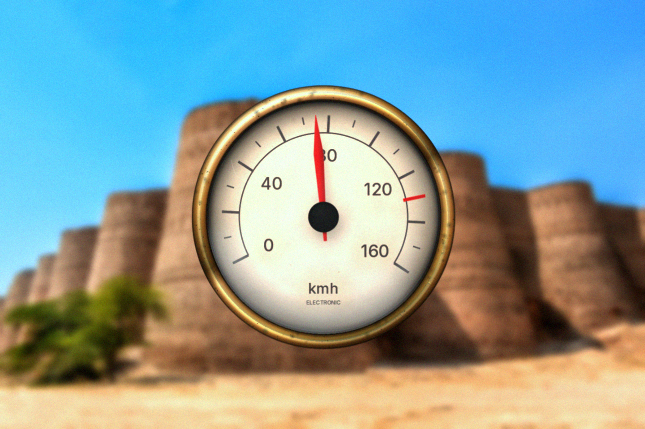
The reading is 75 km/h
